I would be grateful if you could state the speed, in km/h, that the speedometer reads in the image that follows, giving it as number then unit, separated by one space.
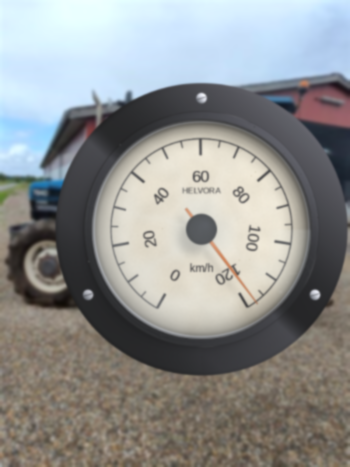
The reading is 117.5 km/h
